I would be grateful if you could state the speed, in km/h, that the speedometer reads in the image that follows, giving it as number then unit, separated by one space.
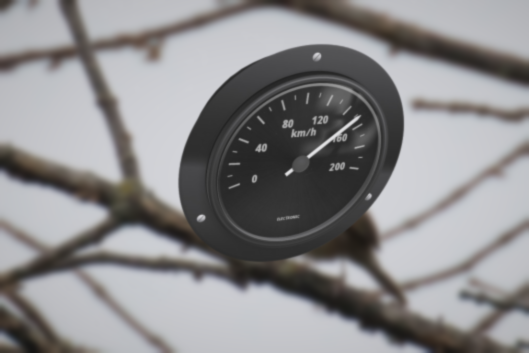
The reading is 150 km/h
